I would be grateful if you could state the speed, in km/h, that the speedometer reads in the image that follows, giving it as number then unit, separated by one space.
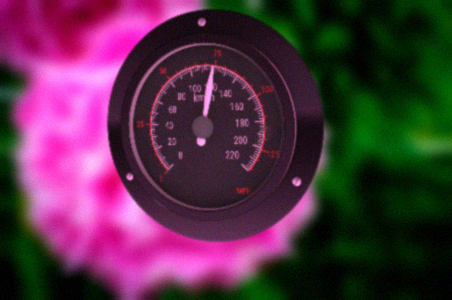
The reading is 120 km/h
